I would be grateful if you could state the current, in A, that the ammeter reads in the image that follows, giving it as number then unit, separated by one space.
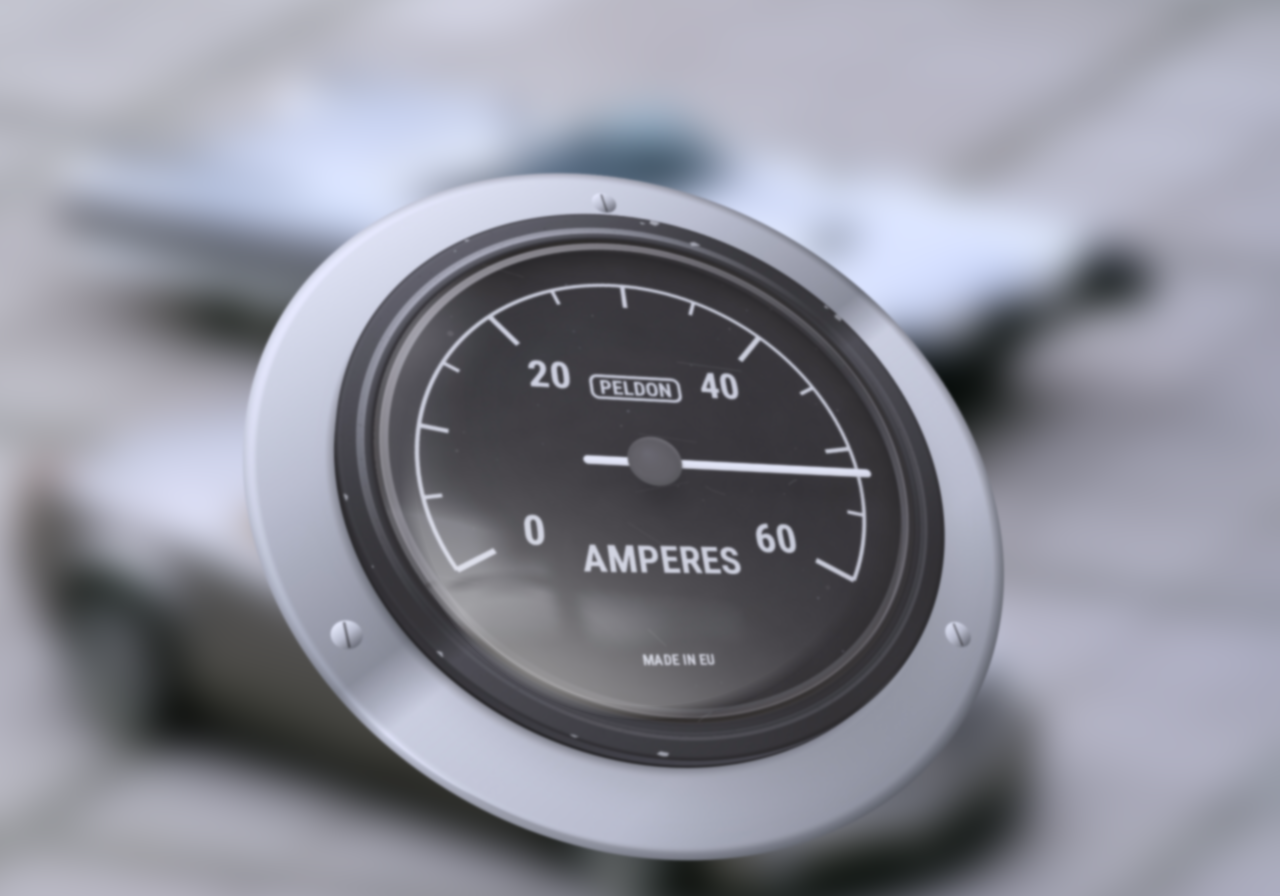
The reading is 52.5 A
